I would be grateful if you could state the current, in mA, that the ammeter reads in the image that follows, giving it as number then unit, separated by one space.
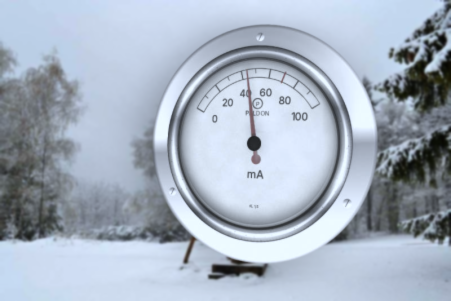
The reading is 45 mA
